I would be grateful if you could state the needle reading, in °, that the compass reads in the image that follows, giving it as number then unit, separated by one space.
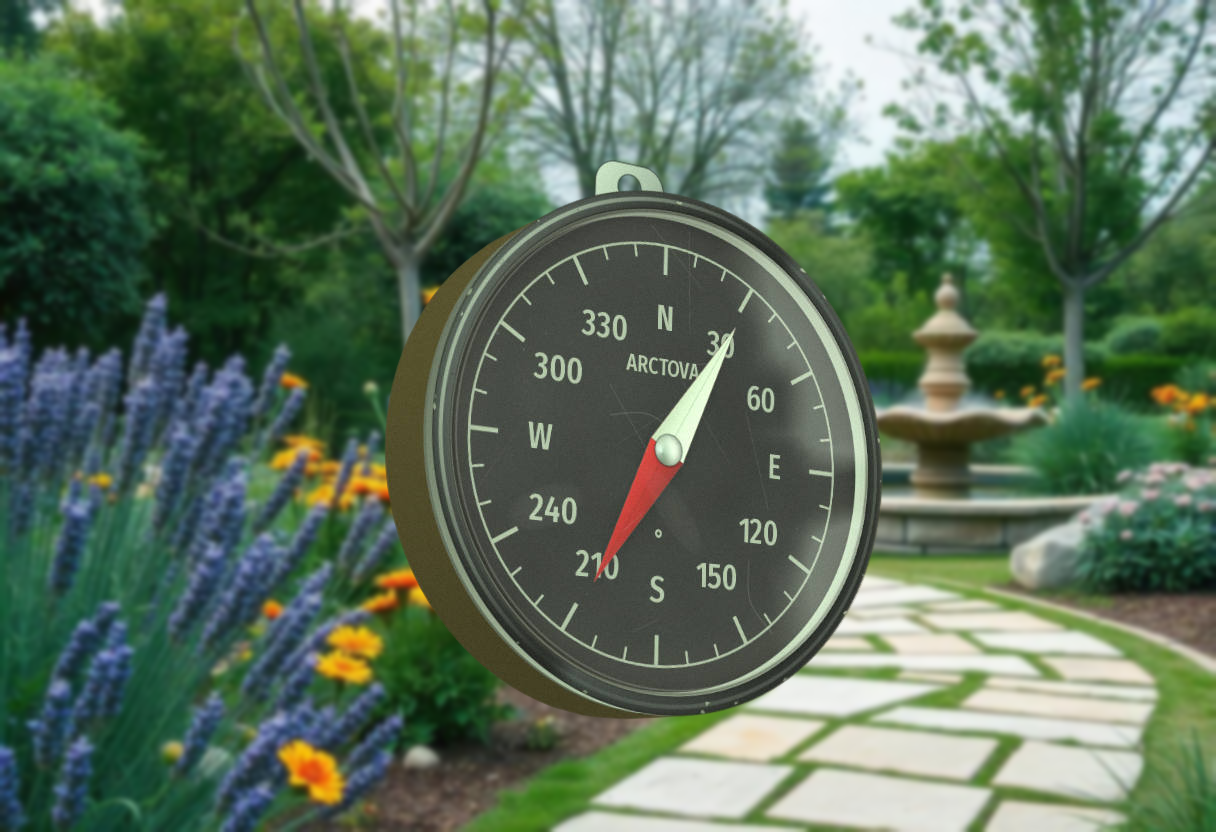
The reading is 210 °
